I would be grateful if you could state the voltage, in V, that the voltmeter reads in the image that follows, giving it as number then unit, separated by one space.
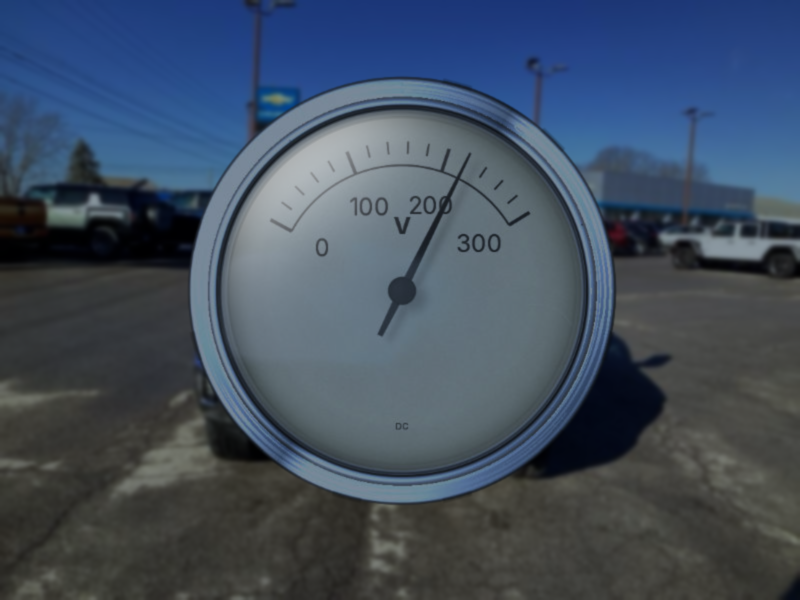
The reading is 220 V
